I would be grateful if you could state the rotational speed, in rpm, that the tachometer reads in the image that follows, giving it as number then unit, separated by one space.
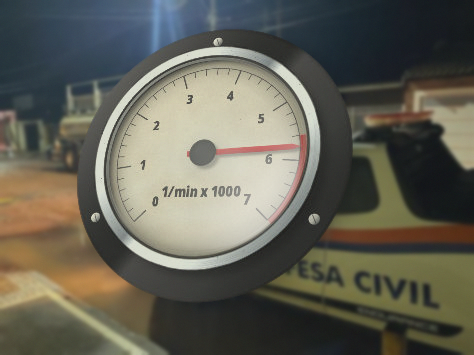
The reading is 5800 rpm
